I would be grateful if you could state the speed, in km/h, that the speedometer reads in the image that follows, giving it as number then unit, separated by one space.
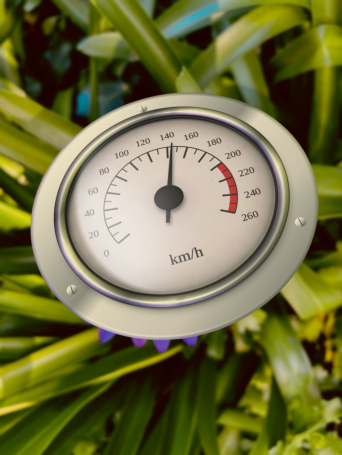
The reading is 145 km/h
